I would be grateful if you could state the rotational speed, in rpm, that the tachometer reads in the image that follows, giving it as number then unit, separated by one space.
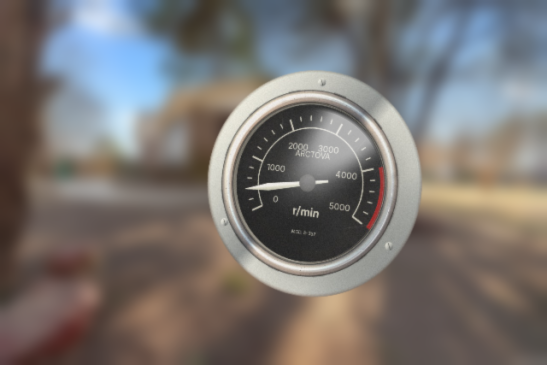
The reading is 400 rpm
